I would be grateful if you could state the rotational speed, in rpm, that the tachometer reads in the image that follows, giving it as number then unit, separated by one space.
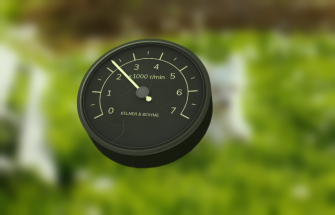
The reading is 2250 rpm
